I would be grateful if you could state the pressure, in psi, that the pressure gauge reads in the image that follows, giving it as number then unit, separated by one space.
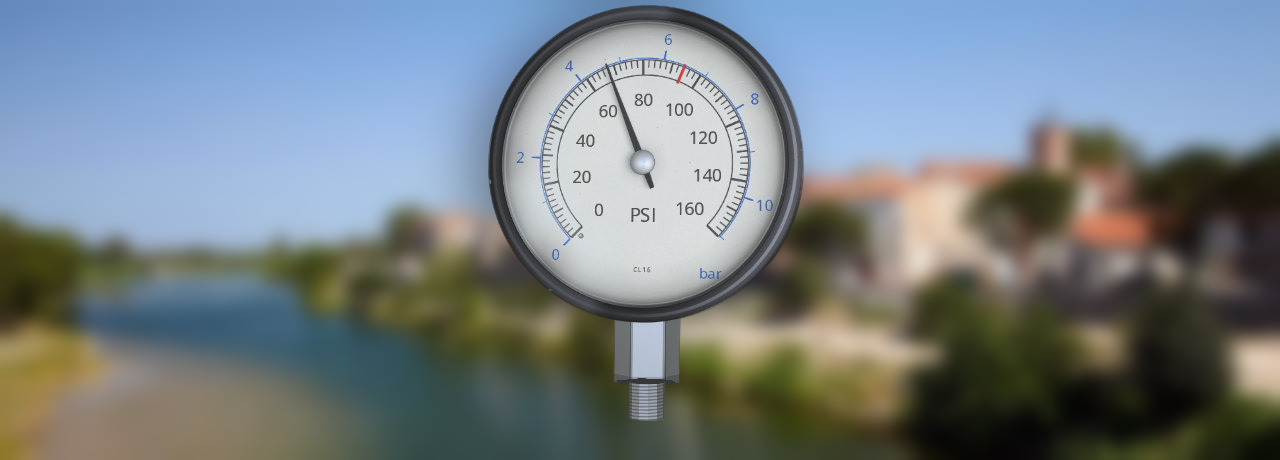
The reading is 68 psi
